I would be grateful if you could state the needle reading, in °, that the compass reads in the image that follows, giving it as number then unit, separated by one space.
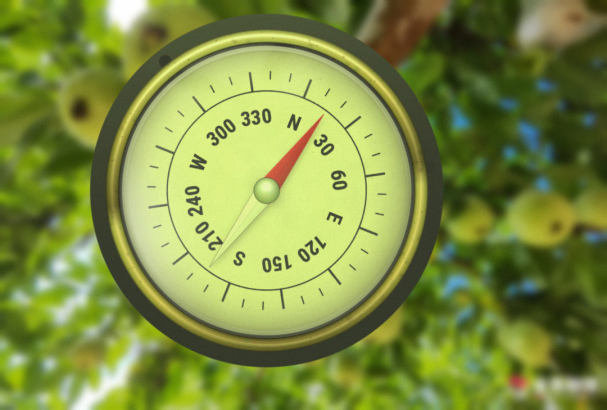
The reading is 15 °
